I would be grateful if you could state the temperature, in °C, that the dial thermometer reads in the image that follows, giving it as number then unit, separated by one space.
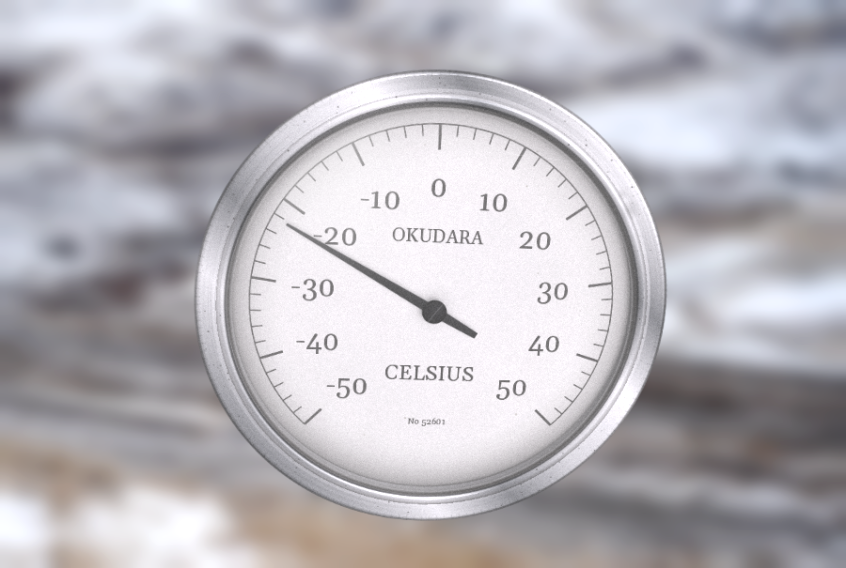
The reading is -22 °C
